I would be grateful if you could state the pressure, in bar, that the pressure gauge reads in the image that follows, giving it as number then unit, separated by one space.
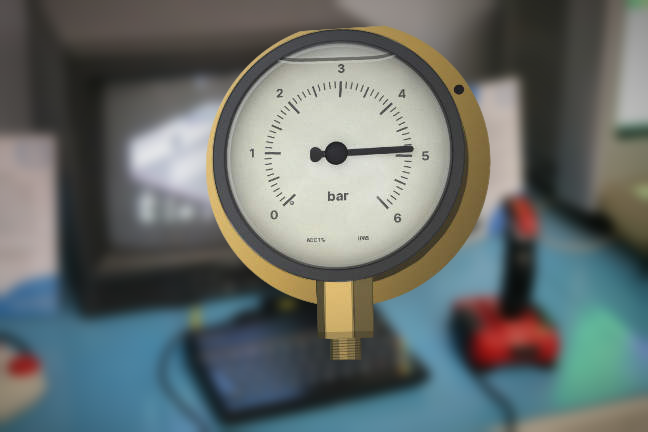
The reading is 4.9 bar
